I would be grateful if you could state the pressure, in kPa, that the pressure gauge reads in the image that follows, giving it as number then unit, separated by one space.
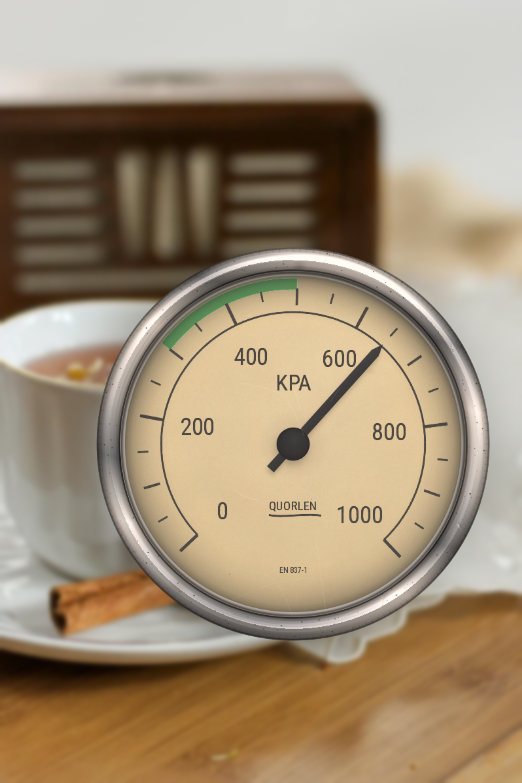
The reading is 650 kPa
